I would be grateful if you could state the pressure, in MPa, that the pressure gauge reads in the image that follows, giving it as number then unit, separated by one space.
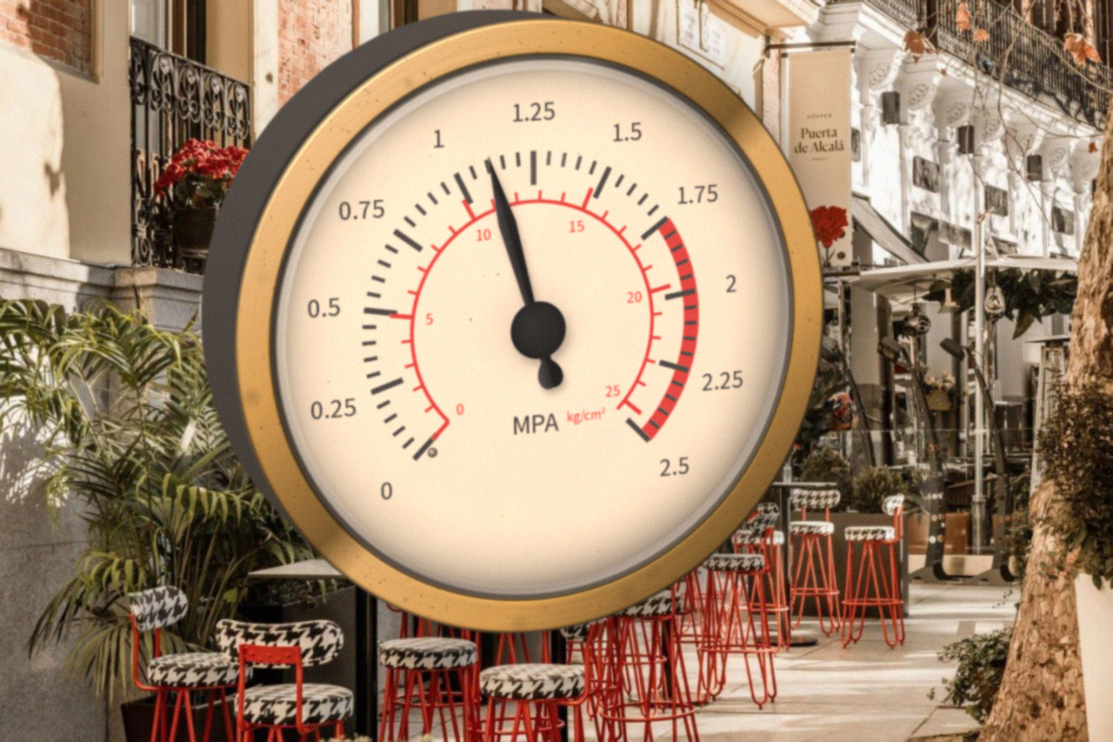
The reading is 1.1 MPa
